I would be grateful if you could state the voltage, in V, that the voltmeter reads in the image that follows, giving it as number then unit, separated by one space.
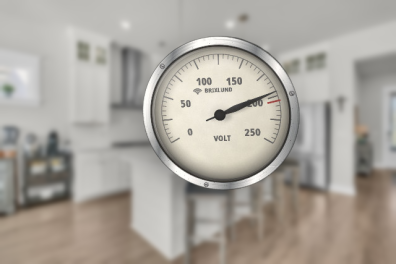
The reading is 195 V
